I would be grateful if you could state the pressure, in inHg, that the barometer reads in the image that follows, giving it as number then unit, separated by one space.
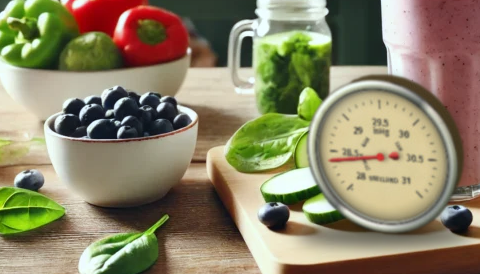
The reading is 28.4 inHg
